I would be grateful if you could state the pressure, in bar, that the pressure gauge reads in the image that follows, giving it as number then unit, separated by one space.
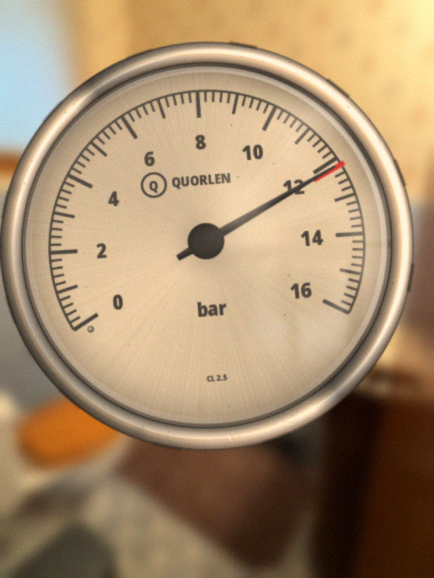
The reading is 12.2 bar
